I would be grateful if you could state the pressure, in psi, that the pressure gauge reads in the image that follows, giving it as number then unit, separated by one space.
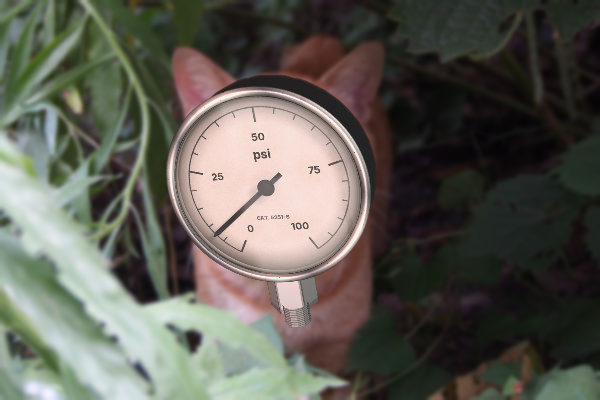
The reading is 7.5 psi
